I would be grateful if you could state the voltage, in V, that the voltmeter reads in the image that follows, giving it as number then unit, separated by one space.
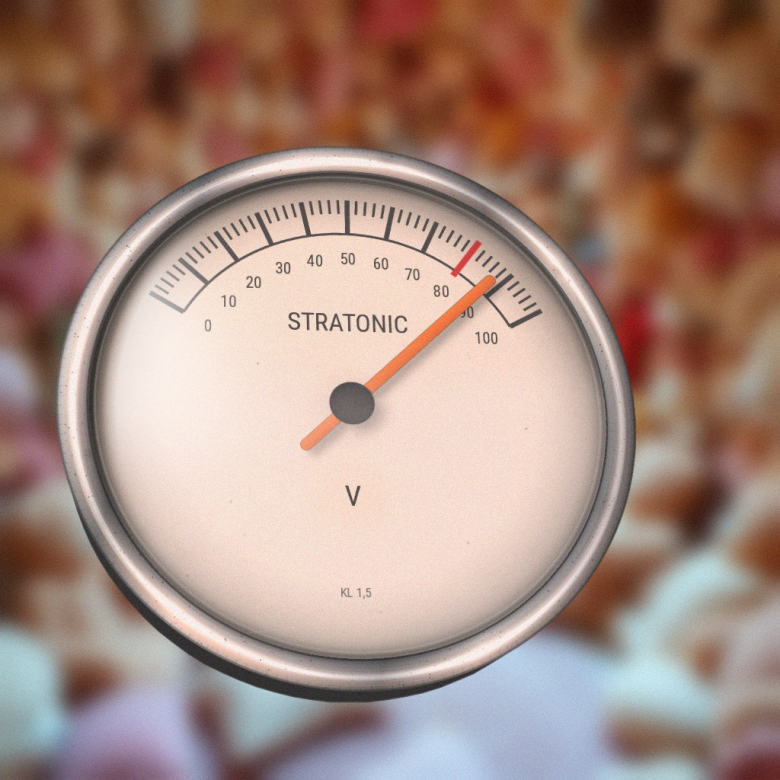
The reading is 88 V
